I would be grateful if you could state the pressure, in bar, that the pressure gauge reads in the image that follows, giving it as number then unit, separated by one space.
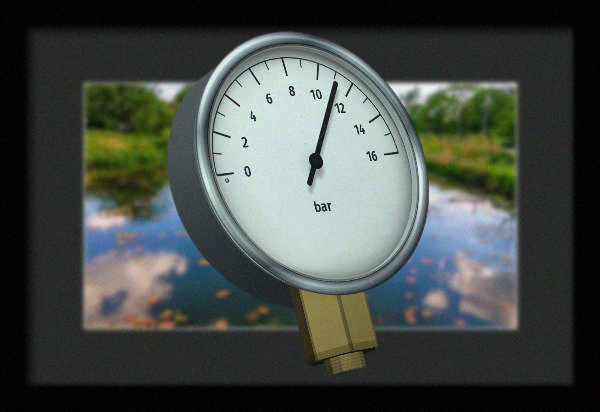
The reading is 11 bar
